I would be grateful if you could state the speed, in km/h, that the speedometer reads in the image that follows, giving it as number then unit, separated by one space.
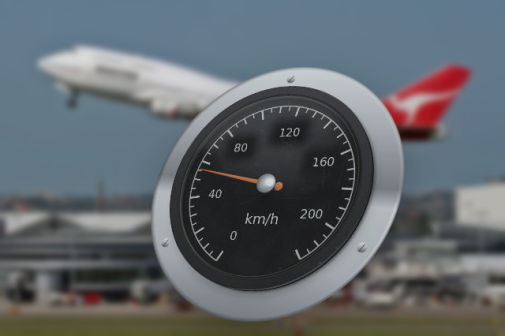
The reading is 55 km/h
